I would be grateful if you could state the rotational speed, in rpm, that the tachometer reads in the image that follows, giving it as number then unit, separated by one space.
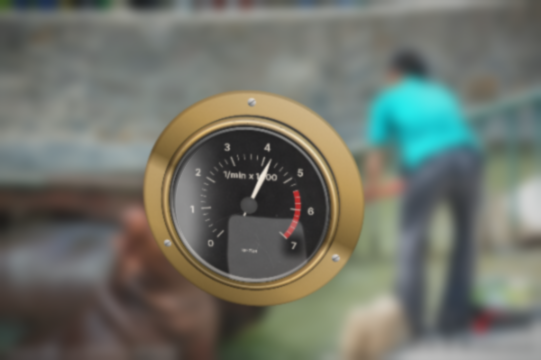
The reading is 4200 rpm
